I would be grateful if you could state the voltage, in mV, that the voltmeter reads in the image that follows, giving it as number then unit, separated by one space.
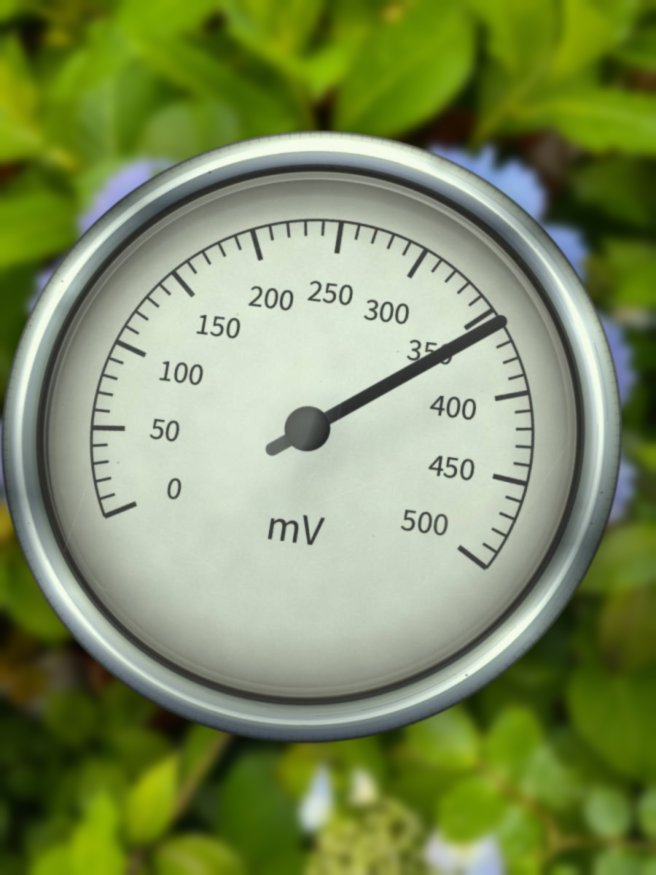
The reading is 360 mV
